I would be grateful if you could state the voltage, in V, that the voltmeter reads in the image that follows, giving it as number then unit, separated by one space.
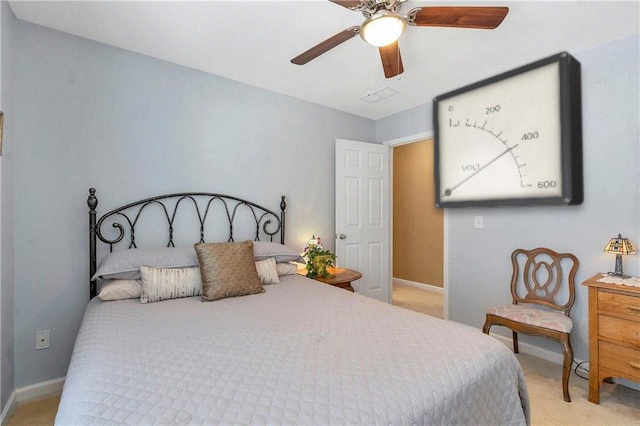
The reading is 400 V
